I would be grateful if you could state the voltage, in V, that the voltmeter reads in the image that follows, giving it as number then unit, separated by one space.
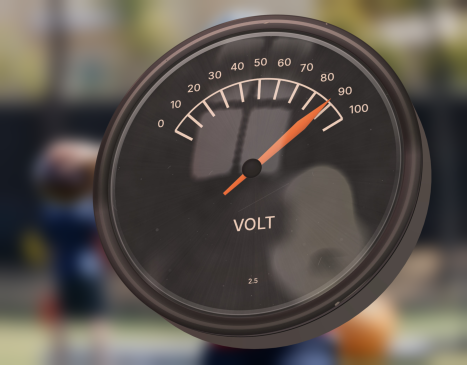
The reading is 90 V
